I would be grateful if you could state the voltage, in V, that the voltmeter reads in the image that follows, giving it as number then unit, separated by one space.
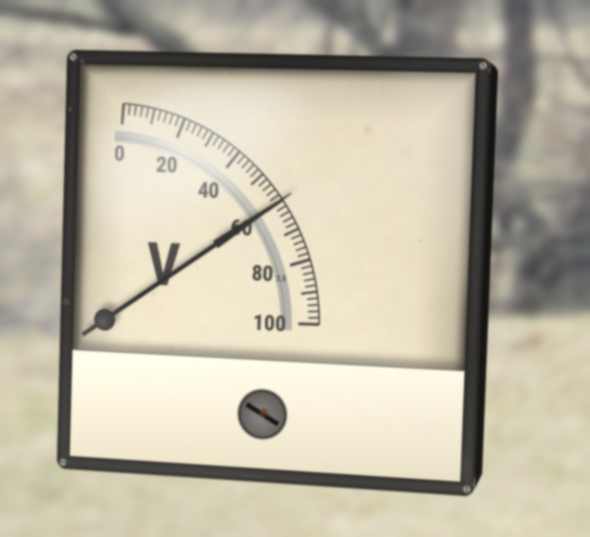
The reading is 60 V
